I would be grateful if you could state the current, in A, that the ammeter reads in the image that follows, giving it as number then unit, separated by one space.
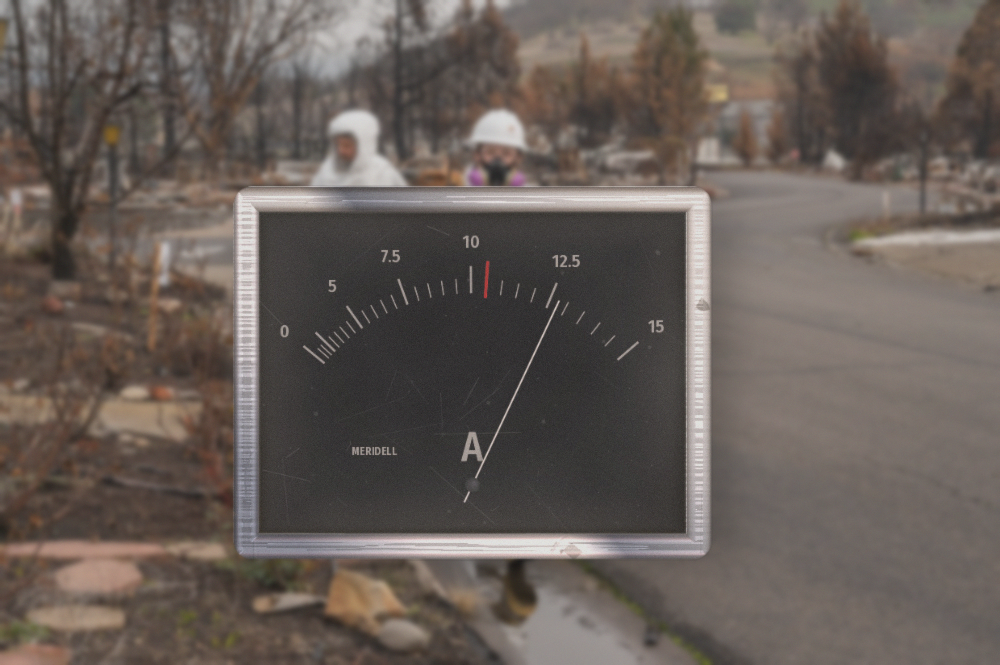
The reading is 12.75 A
